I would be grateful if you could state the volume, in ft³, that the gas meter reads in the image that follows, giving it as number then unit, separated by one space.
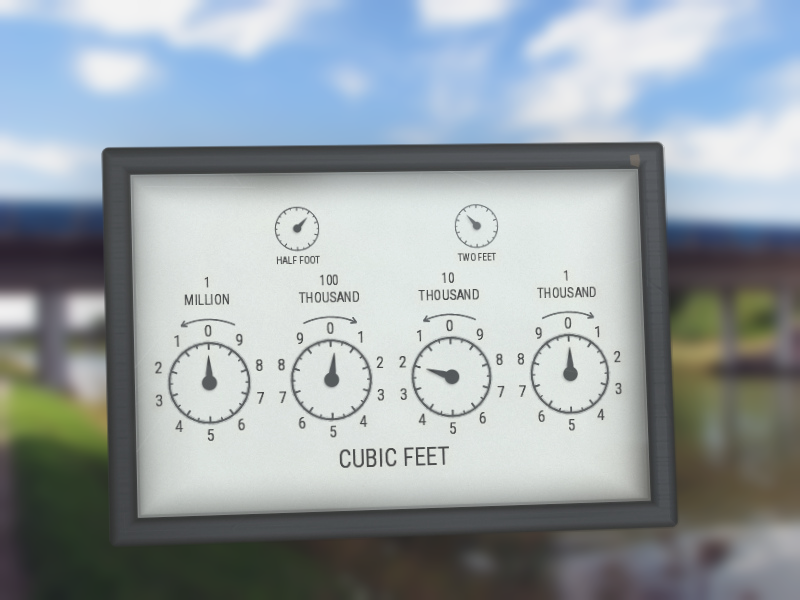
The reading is 2000 ft³
